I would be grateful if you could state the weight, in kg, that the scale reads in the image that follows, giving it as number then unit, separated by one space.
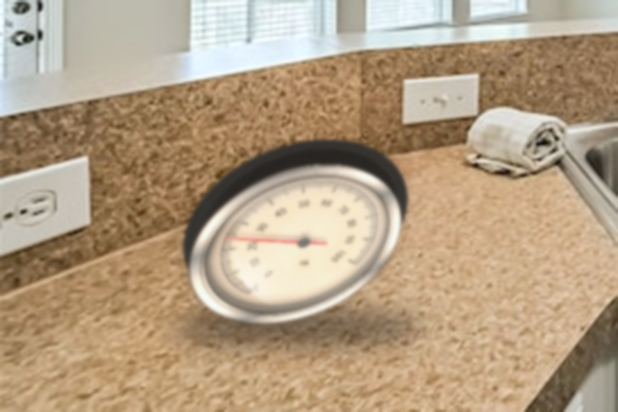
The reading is 25 kg
